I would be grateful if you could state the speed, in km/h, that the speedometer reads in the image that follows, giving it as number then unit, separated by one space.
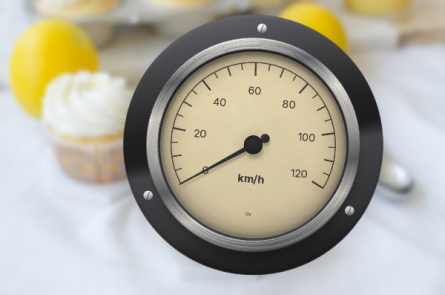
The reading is 0 km/h
